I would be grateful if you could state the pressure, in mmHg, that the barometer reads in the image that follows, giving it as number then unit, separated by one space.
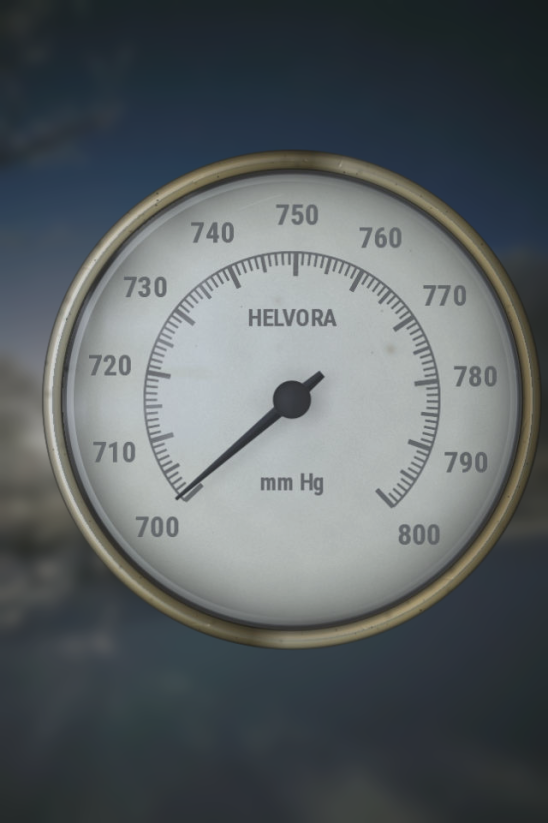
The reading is 701 mmHg
